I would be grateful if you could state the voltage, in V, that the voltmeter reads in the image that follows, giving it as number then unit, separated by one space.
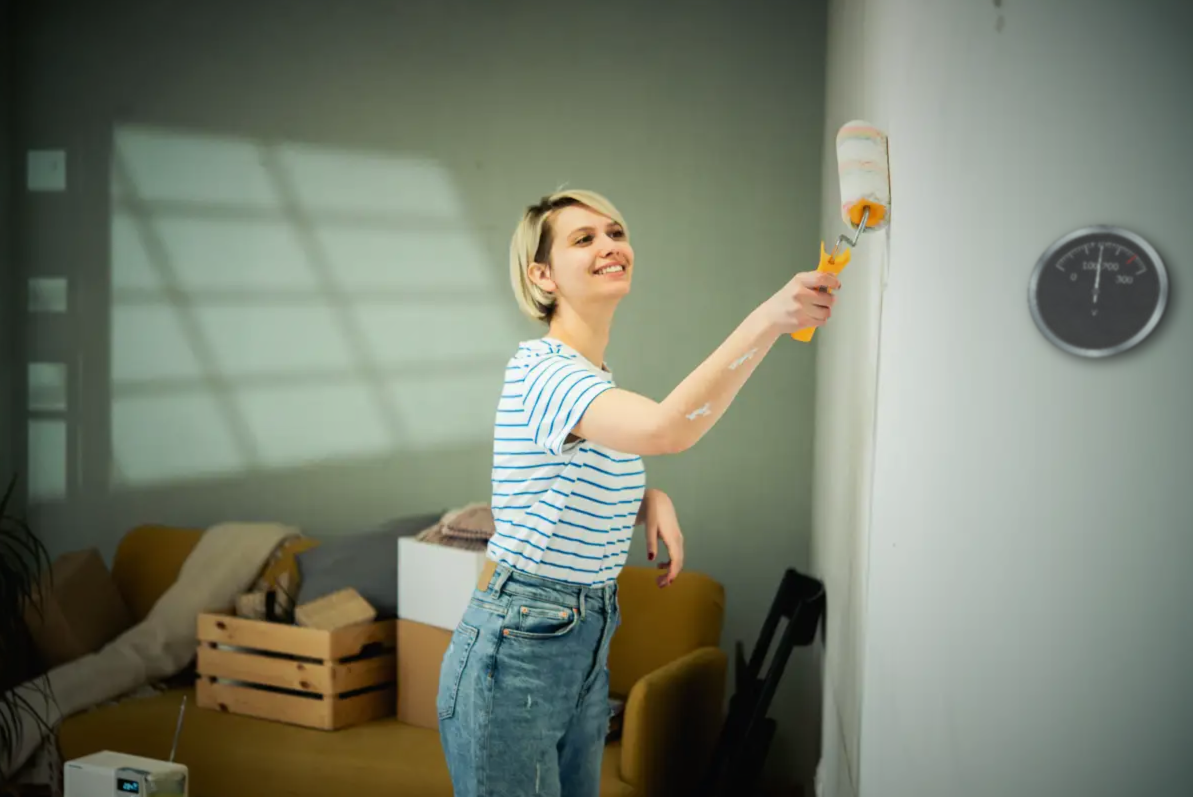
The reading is 150 V
